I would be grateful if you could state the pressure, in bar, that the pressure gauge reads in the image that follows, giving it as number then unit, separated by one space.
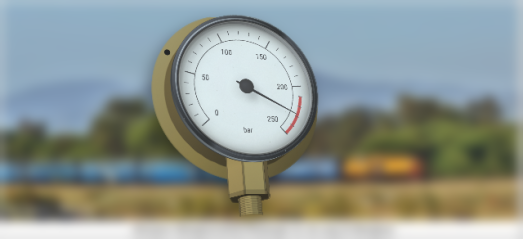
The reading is 230 bar
